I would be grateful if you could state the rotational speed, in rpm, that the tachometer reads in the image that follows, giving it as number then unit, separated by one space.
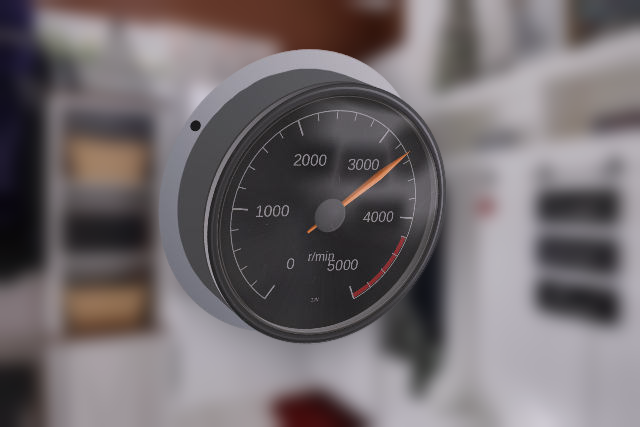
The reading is 3300 rpm
